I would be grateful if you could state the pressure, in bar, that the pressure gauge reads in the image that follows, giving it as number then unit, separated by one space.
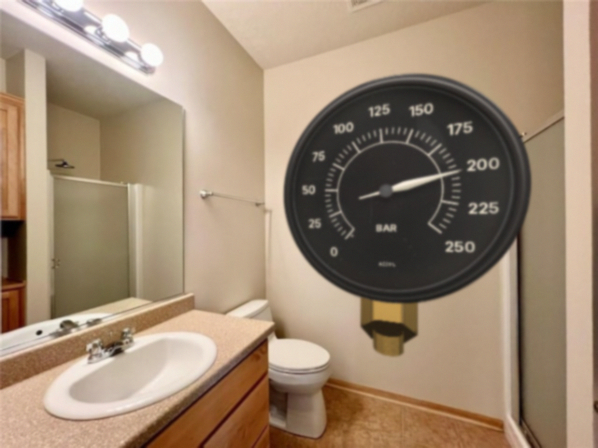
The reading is 200 bar
